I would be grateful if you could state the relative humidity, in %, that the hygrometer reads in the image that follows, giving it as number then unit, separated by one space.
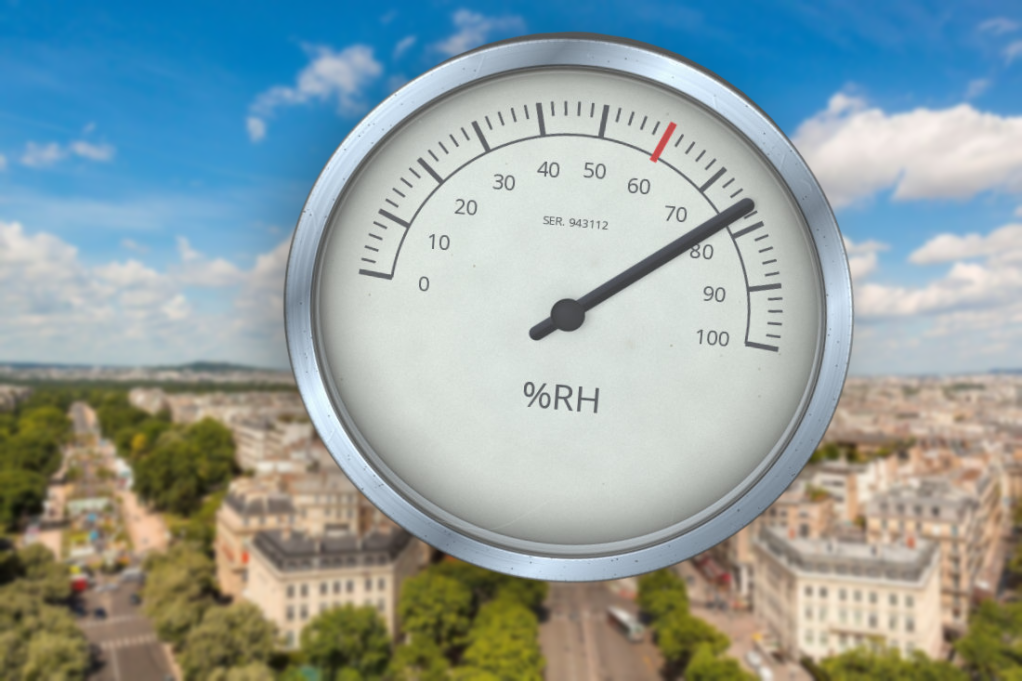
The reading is 76 %
